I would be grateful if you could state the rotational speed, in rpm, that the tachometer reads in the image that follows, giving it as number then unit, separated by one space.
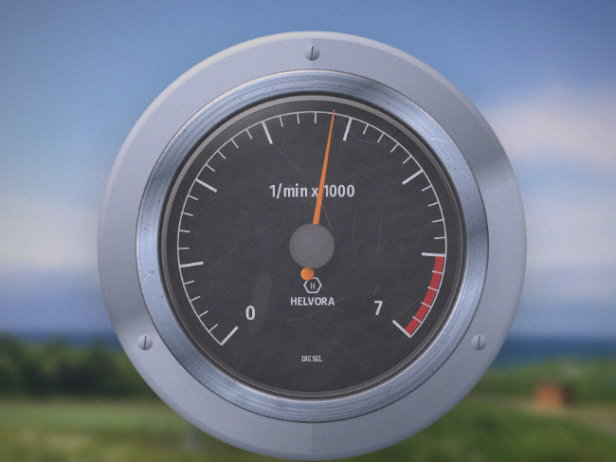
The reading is 3800 rpm
